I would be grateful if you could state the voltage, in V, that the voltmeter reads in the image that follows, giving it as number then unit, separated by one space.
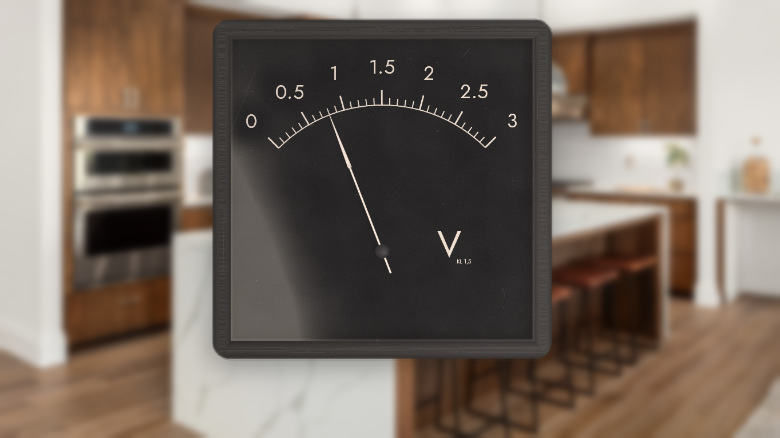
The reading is 0.8 V
